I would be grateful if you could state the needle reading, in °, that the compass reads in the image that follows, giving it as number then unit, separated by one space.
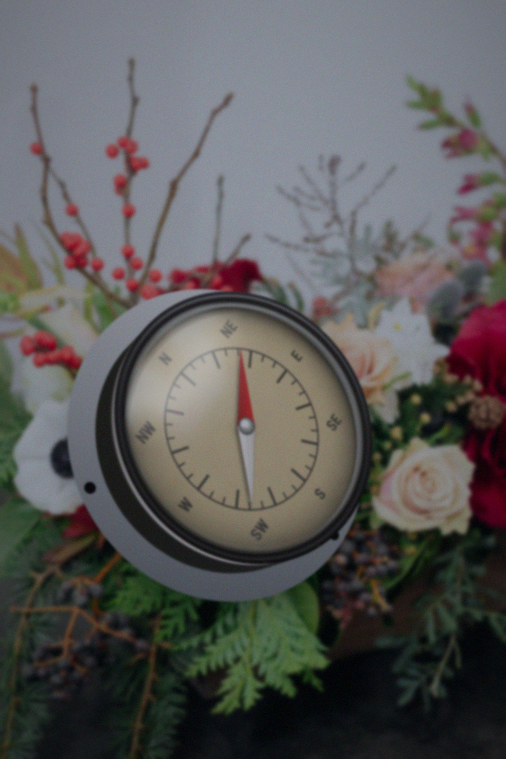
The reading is 50 °
